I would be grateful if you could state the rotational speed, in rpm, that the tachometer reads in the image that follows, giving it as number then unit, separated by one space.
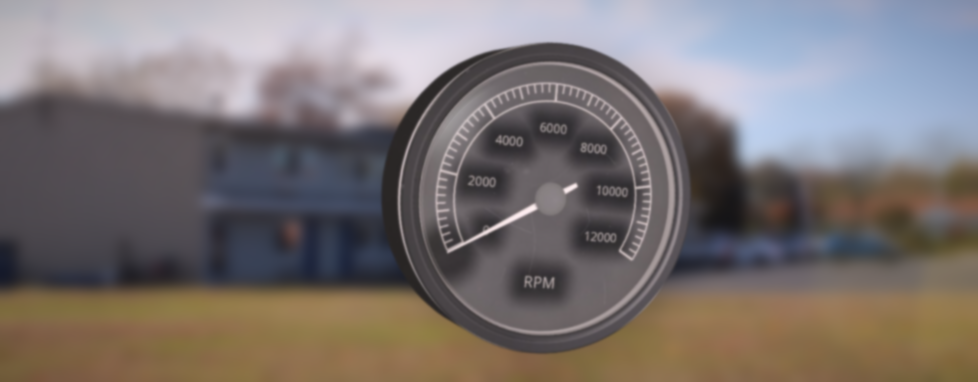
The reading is 0 rpm
